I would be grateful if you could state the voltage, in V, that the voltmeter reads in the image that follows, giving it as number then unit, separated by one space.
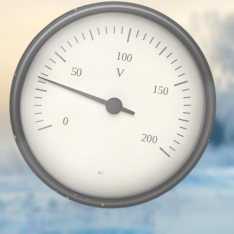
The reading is 32.5 V
